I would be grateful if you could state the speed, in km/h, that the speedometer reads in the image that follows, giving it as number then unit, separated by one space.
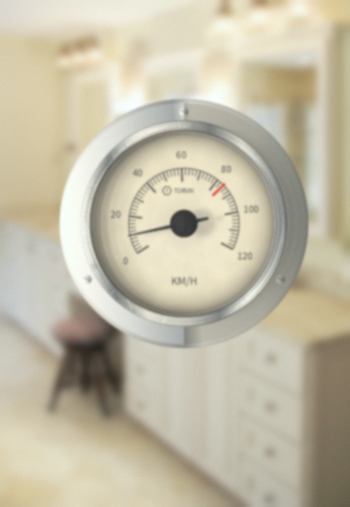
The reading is 10 km/h
